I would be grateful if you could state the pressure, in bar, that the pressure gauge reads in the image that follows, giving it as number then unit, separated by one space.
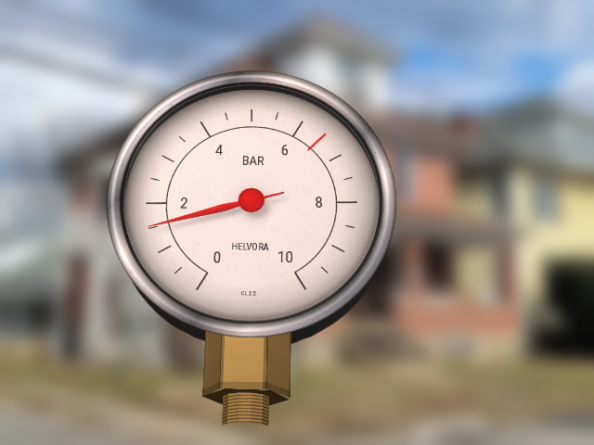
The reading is 1.5 bar
